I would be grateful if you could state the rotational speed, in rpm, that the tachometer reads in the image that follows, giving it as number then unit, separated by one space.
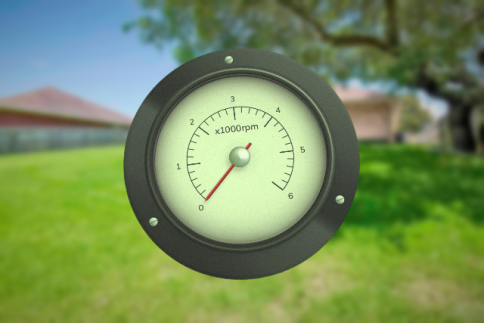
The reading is 0 rpm
